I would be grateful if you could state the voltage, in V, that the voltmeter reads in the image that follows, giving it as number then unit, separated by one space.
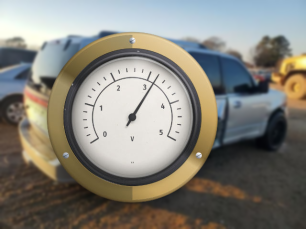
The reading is 3.2 V
